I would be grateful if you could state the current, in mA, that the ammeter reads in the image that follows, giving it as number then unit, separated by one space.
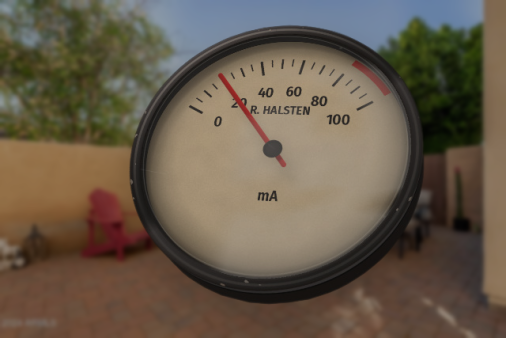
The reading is 20 mA
